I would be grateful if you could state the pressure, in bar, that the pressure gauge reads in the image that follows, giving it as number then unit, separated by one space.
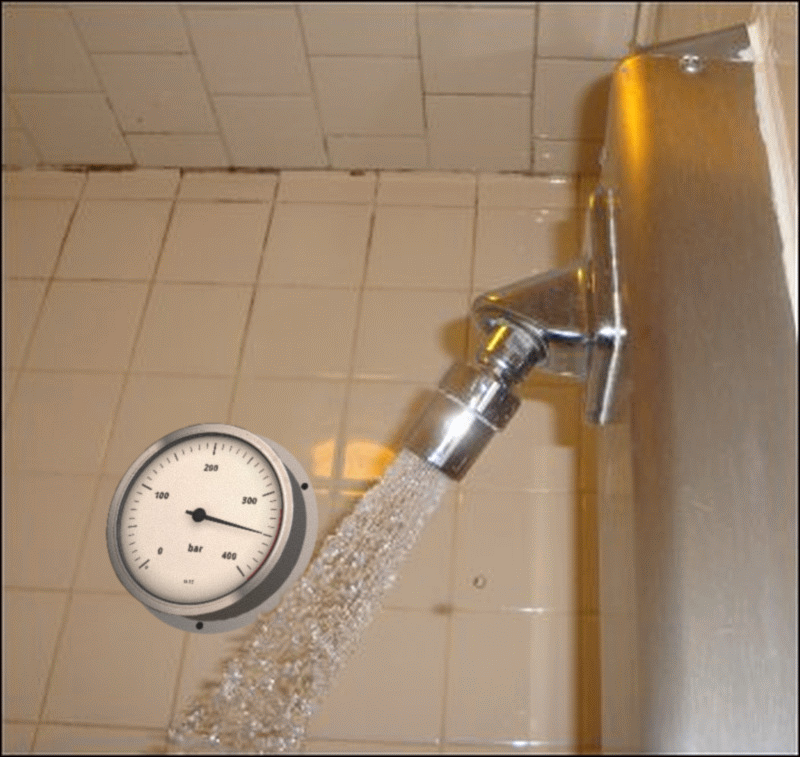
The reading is 350 bar
